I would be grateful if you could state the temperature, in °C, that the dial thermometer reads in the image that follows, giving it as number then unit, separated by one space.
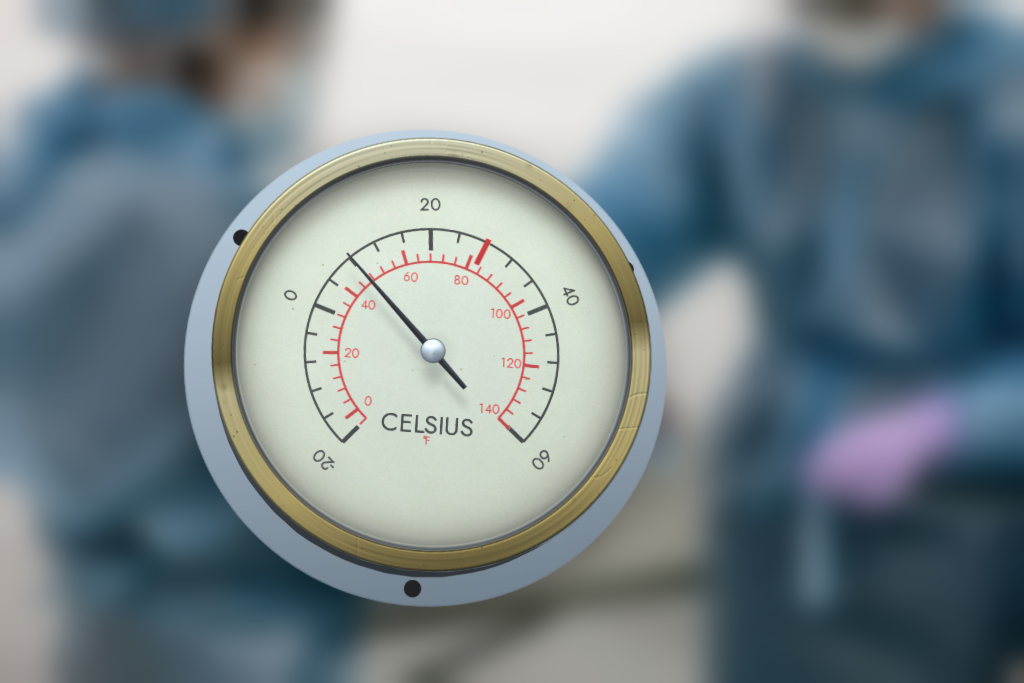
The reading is 8 °C
